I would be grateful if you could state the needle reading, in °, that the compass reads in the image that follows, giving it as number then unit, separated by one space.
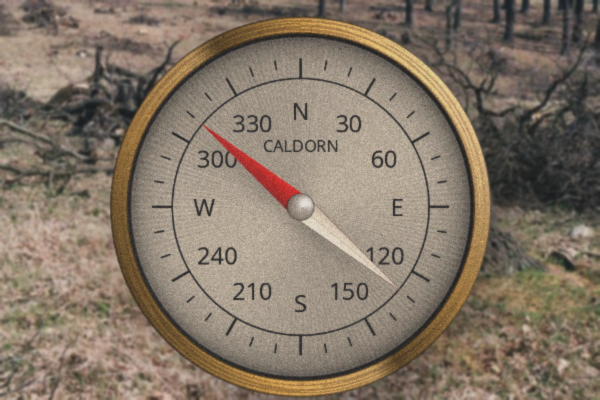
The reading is 310 °
